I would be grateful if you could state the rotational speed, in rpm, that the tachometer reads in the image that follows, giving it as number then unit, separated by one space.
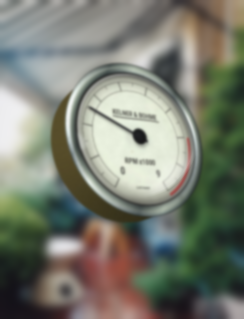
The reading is 2500 rpm
